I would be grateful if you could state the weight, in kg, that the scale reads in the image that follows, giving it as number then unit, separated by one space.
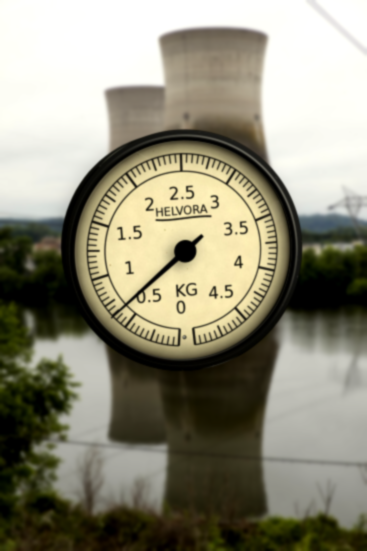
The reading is 0.65 kg
